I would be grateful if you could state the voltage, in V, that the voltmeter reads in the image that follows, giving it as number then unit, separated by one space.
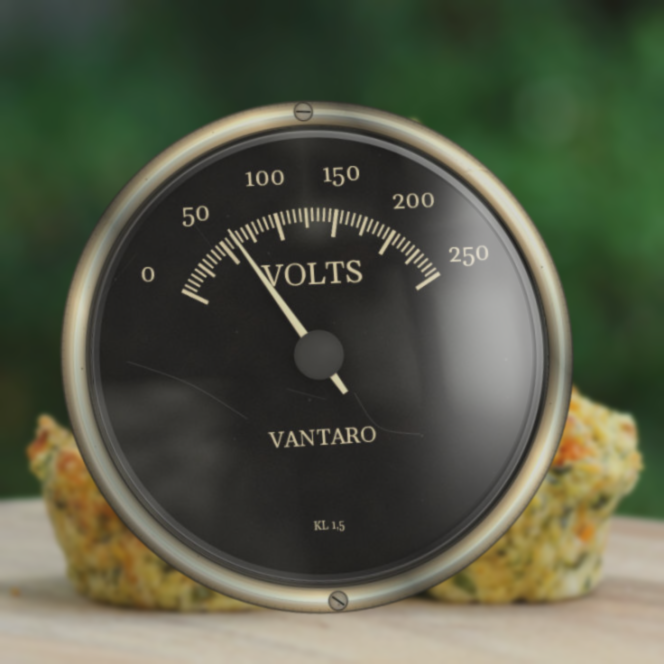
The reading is 60 V
